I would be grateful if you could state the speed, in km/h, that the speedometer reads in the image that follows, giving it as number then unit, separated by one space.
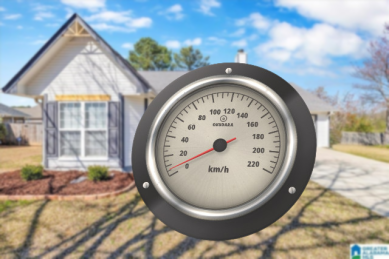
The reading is 5 km/h
